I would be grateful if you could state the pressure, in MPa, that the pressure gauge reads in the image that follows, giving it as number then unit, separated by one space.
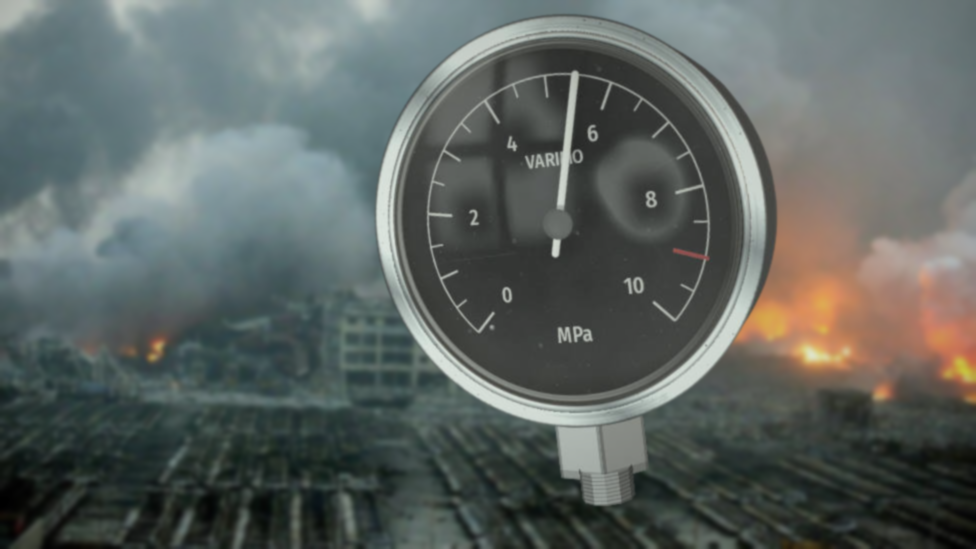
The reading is 5.5 MPa
